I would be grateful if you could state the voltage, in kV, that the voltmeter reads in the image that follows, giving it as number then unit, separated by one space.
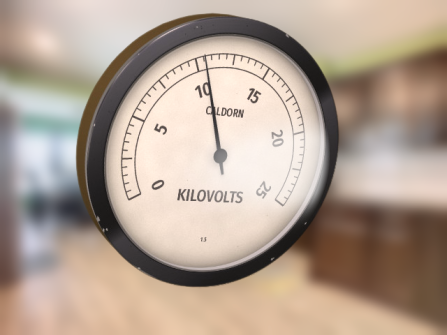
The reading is 10.5 kV
